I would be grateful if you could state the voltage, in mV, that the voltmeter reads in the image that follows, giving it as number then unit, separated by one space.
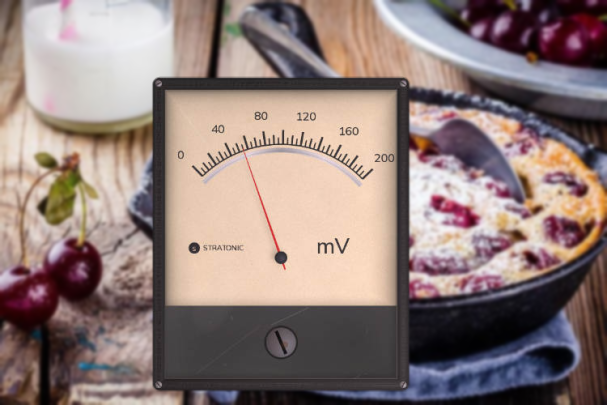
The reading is 55 mV
